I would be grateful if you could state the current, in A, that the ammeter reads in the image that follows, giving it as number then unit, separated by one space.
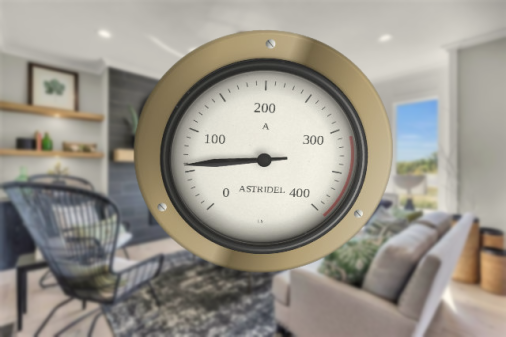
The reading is 60 A
